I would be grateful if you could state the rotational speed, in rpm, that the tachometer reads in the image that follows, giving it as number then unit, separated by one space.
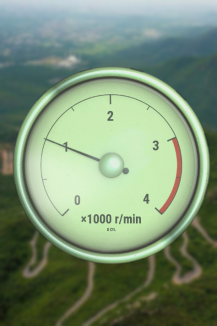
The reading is 1000 rpm
